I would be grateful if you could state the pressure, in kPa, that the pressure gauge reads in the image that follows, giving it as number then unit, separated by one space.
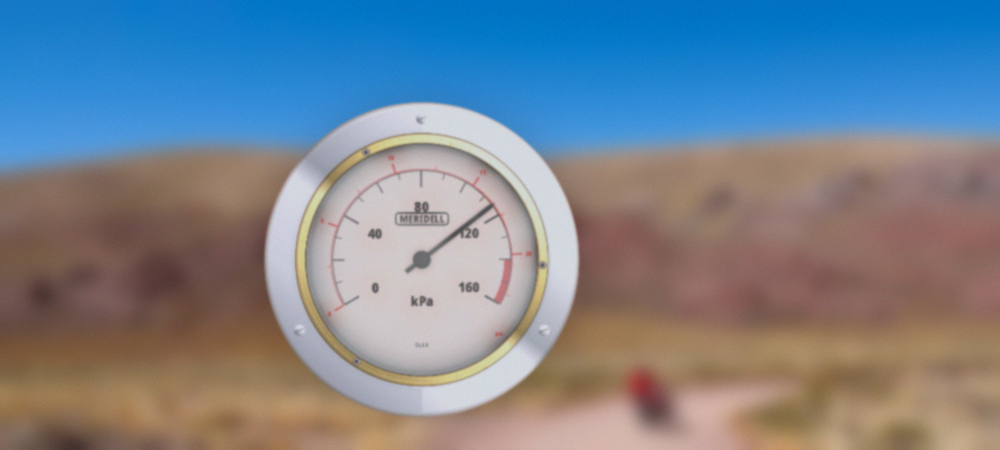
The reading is 115 kPa
